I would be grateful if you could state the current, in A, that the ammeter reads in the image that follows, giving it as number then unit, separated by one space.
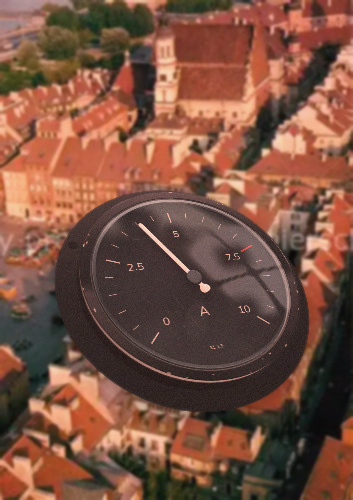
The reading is 4 A
